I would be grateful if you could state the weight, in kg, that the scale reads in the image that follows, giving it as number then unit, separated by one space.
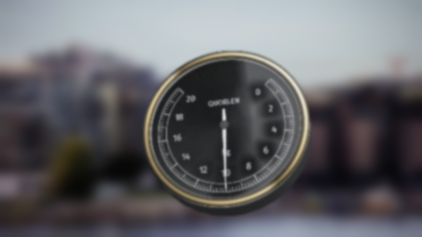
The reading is 10 kg
